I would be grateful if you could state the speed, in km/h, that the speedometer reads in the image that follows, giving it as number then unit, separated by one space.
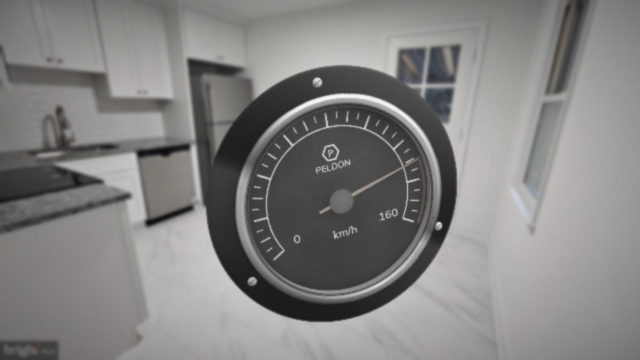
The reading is 130 km/h
